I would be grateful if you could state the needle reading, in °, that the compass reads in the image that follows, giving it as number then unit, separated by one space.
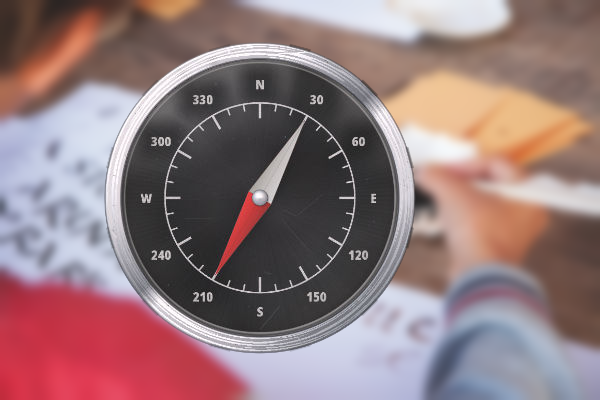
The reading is 210 °
